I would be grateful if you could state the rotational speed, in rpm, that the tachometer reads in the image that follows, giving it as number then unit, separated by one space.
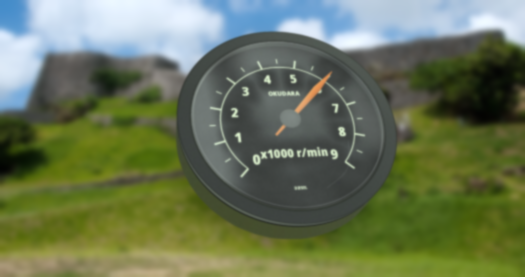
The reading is 6000 rpm
